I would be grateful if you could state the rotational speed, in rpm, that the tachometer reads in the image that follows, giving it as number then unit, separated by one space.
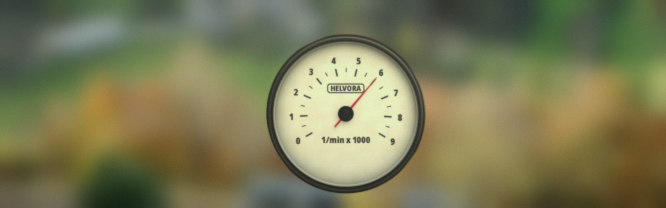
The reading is 6000 rpm
